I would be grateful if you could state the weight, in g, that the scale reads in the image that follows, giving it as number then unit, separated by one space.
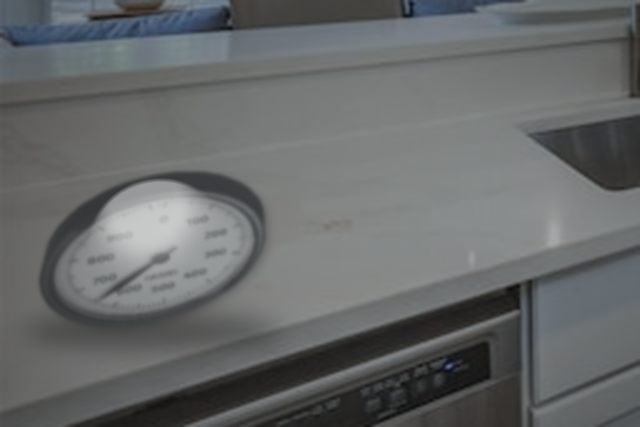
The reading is 650 g
